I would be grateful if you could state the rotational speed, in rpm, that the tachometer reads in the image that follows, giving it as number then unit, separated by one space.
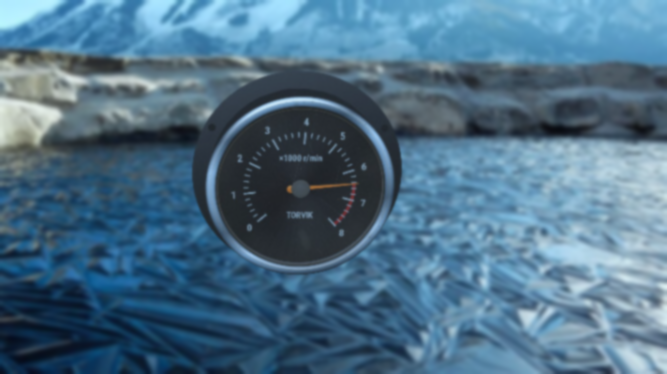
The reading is 6400 rpm
